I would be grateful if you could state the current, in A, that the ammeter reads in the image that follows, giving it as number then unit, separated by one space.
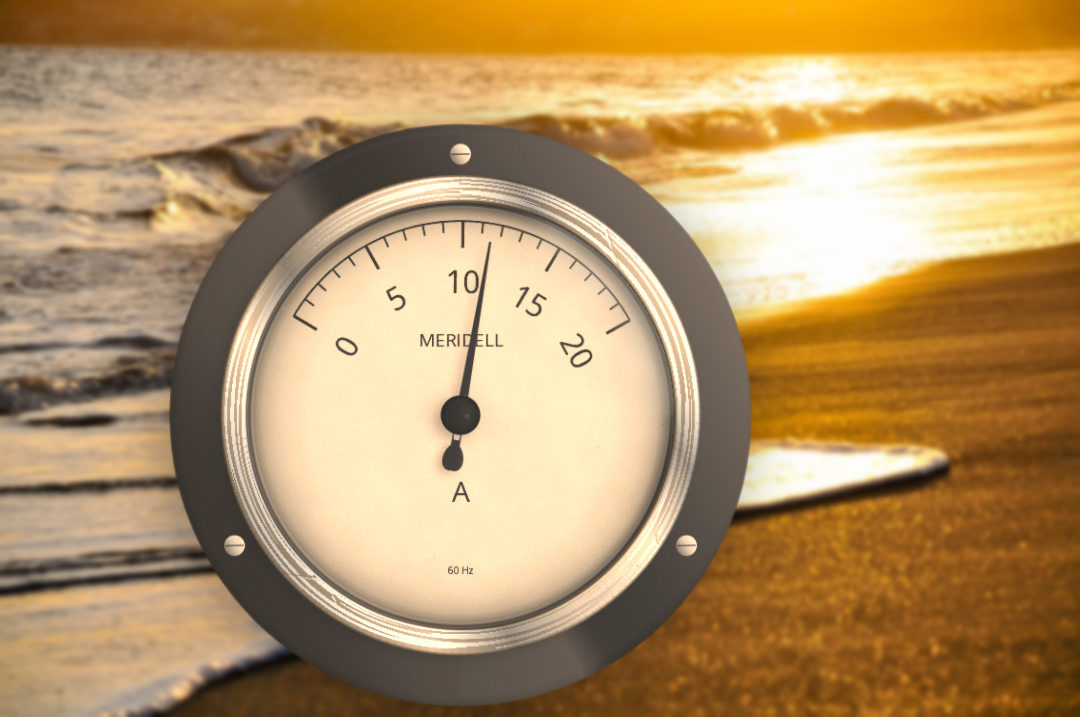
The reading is 11.5 A
